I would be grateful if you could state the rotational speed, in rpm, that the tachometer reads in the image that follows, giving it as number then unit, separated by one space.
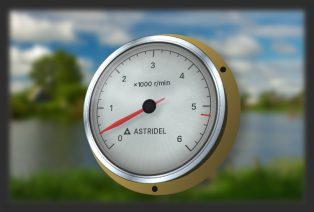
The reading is 400 rpm
